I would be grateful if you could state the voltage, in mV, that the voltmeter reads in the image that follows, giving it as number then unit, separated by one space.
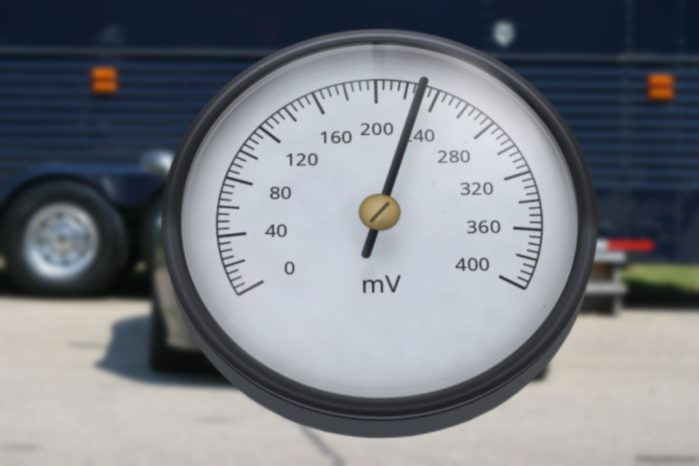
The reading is 230 mV
